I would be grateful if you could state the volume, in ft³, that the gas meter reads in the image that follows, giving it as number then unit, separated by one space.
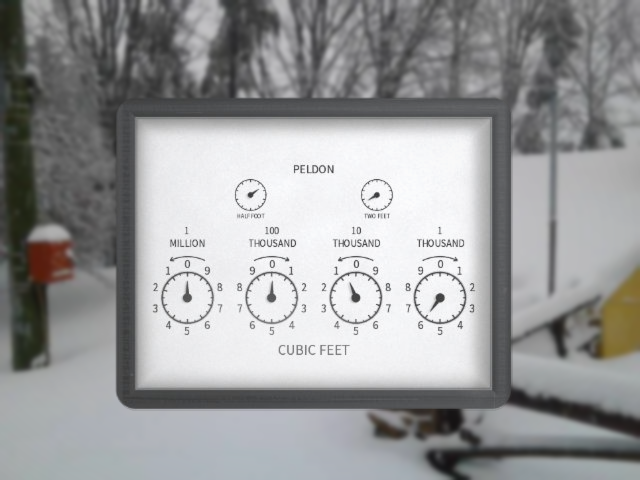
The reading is 600 ft³
